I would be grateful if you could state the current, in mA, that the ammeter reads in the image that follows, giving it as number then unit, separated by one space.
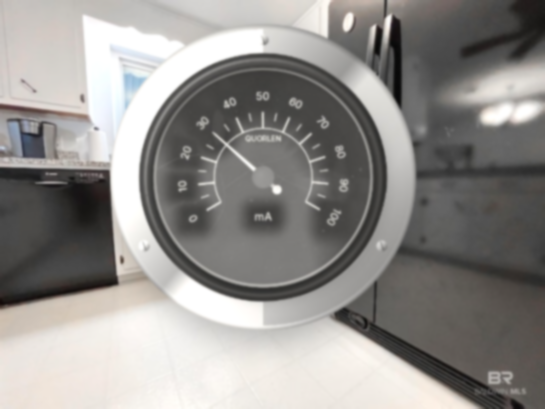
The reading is 30 mA
